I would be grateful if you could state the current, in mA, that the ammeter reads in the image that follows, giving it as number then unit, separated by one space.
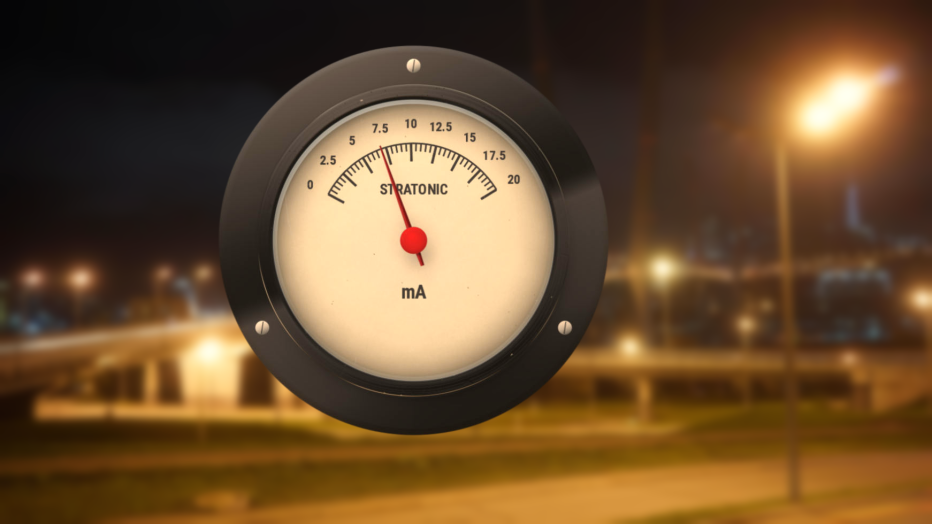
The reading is 7 mA
